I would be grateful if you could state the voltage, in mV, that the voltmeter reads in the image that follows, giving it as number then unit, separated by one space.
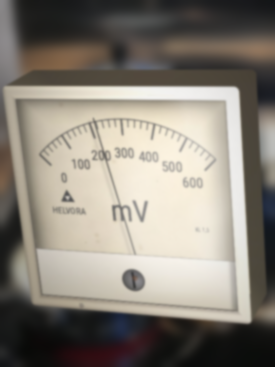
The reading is 220 mV
